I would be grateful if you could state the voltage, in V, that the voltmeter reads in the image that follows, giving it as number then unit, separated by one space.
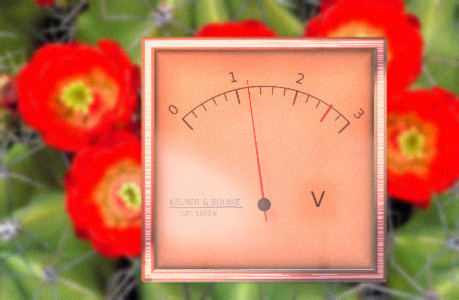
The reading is 1.2 V
